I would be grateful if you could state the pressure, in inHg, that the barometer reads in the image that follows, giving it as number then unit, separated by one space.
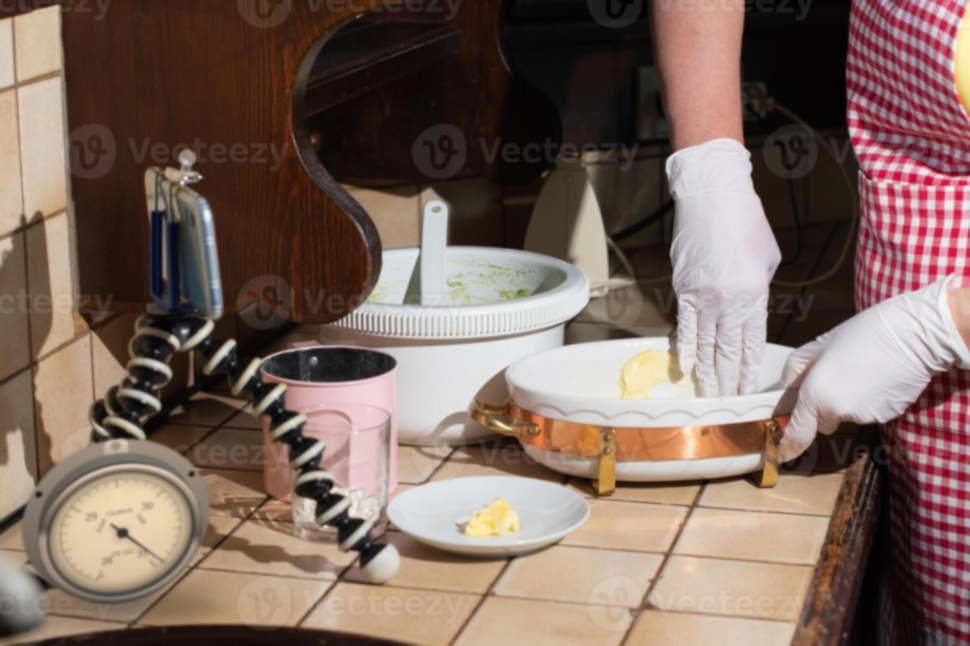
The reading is 30.9 inHg
